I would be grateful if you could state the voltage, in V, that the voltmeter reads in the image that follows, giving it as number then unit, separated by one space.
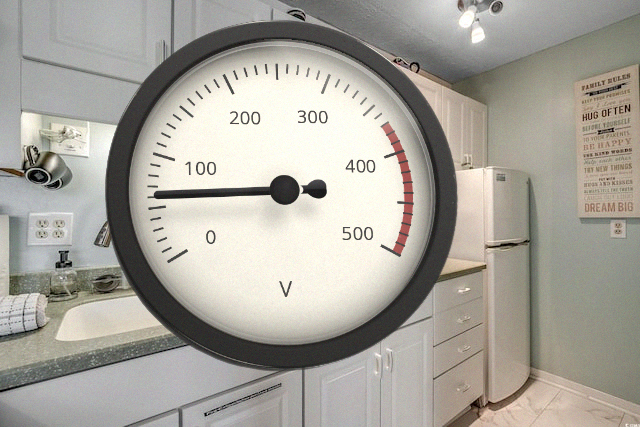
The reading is 60 V
